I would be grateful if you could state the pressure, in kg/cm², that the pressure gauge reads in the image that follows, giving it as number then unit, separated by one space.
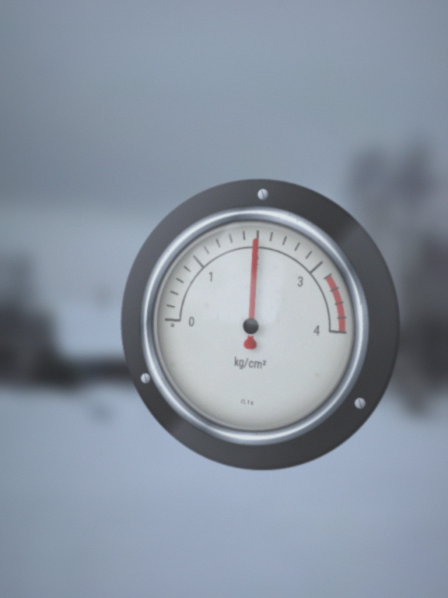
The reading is 2 kg/cm²
